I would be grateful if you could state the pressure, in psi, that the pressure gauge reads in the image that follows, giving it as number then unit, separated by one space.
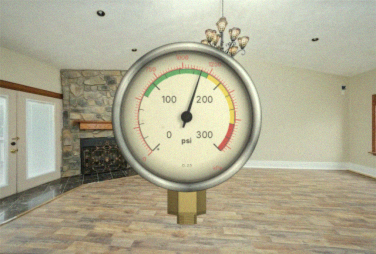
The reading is 170 psi
